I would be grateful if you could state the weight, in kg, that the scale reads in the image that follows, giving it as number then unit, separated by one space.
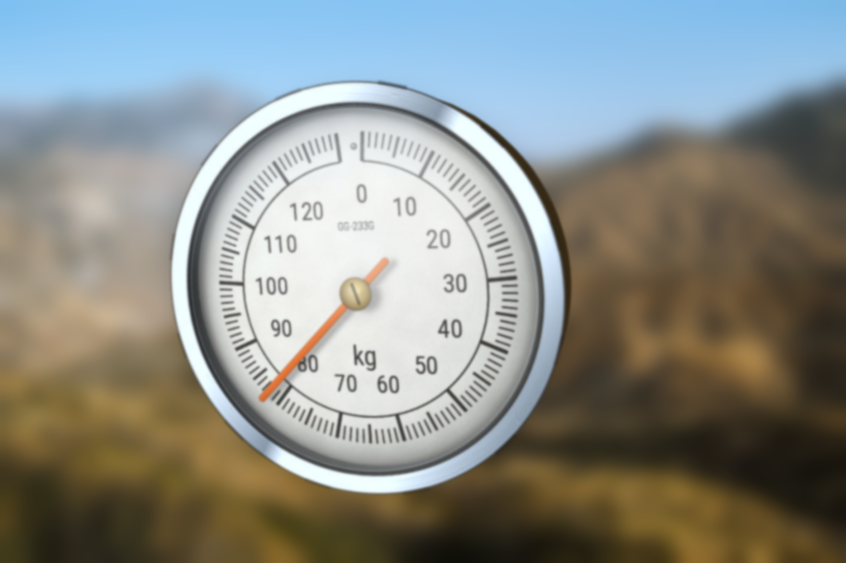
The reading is 82 kg
